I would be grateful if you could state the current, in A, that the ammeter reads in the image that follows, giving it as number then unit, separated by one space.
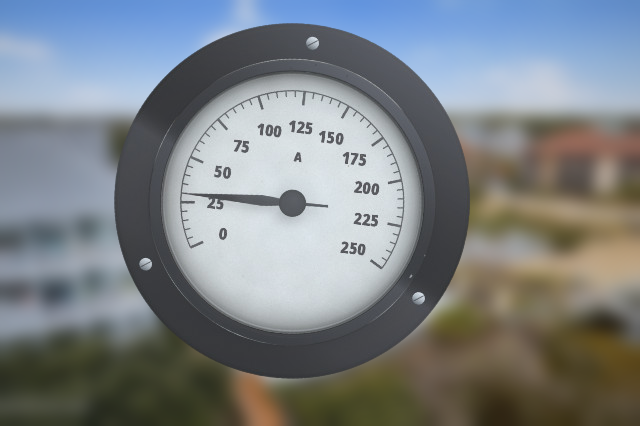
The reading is 30 A
